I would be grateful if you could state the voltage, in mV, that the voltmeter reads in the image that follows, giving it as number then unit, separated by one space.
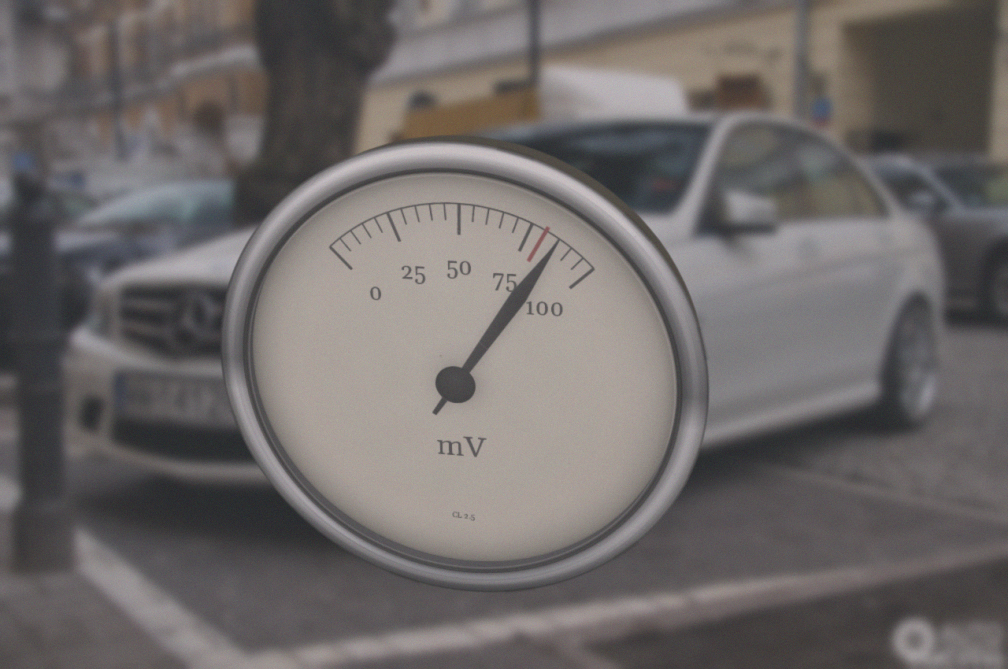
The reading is 85 mV
